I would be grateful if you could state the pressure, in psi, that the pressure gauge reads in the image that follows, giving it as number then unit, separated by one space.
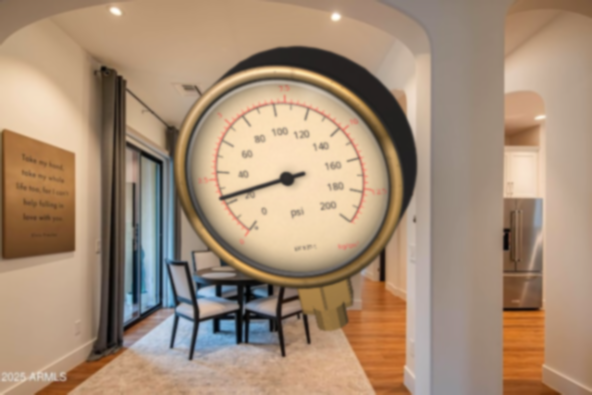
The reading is 25 psi
